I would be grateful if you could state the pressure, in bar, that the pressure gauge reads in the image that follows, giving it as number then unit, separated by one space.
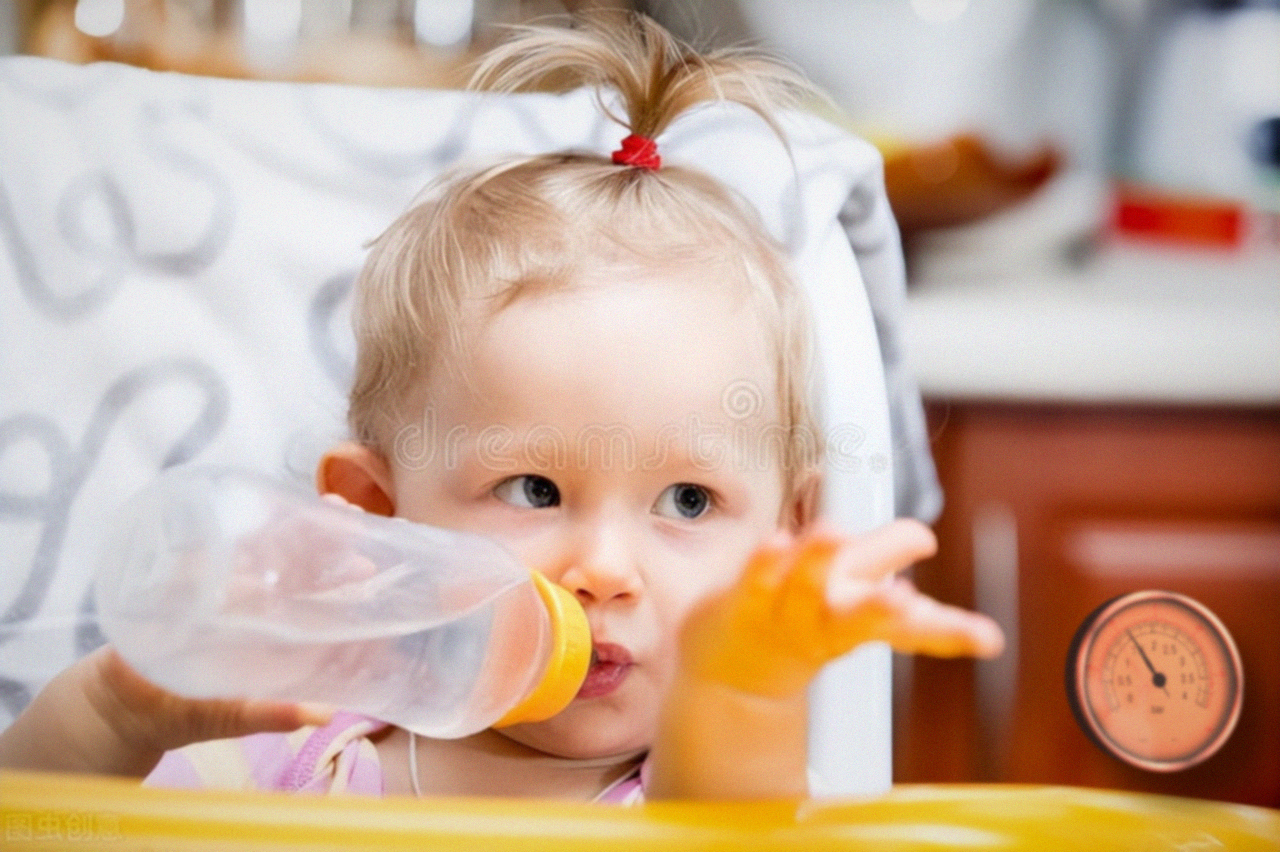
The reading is 1.5 bar
